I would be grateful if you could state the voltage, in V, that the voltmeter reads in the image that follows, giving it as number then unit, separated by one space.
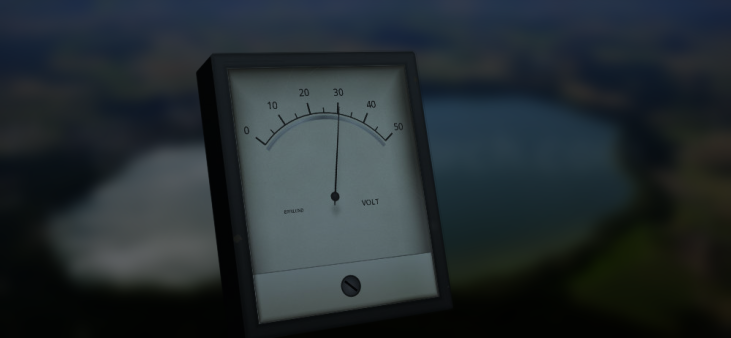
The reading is 30 V
